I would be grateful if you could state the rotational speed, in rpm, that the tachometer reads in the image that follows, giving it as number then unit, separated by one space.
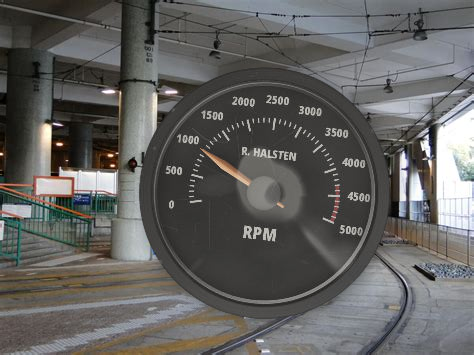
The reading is 1000 rpm
